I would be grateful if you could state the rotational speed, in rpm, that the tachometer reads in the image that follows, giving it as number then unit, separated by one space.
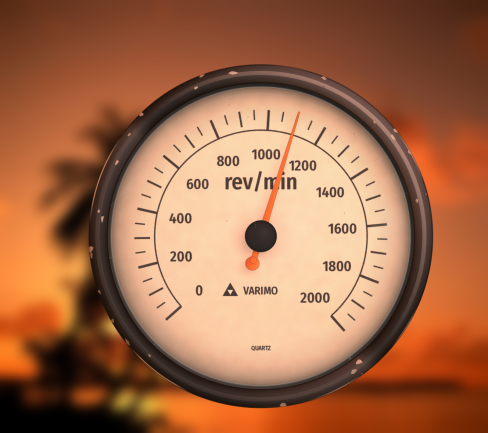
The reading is 1100 rpm
